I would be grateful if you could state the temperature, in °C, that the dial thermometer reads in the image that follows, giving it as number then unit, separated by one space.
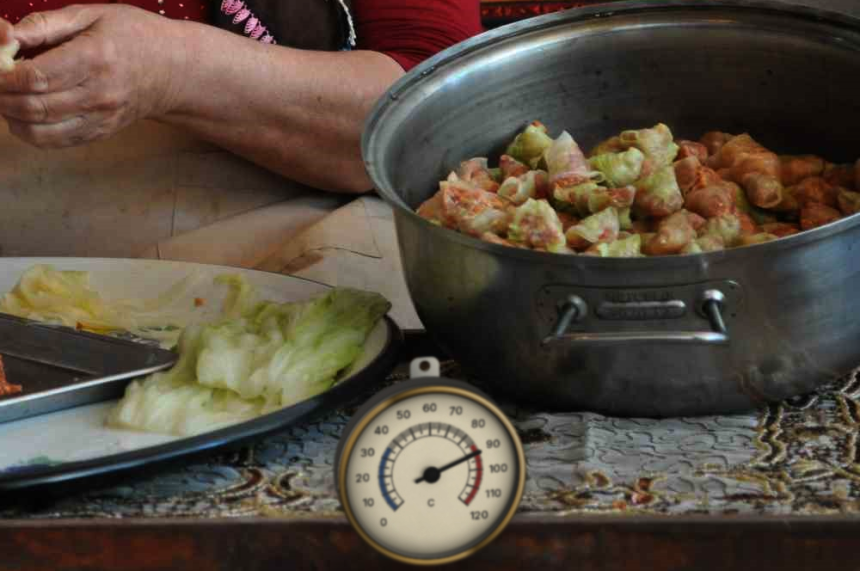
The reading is 90 °C
